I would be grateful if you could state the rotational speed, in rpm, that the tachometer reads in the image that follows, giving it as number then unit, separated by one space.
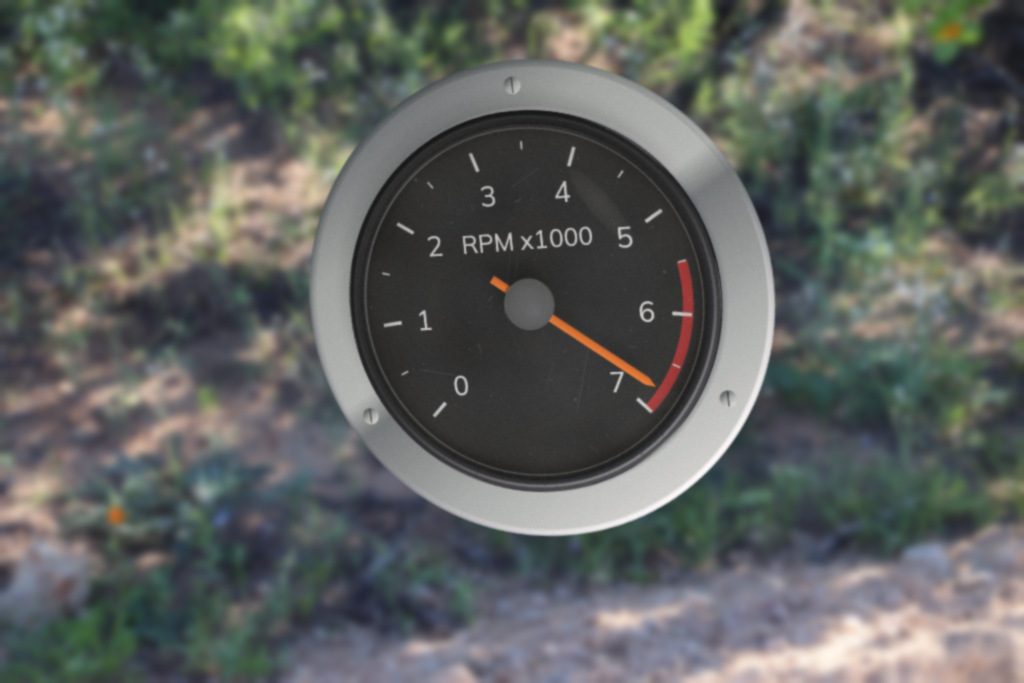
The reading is 6750 rpm
